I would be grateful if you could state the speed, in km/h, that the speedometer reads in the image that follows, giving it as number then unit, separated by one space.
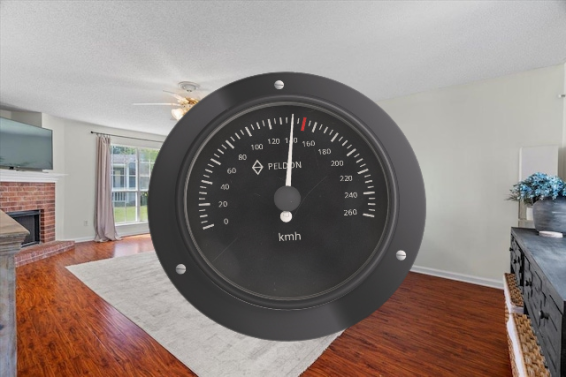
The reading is 140 km/h
